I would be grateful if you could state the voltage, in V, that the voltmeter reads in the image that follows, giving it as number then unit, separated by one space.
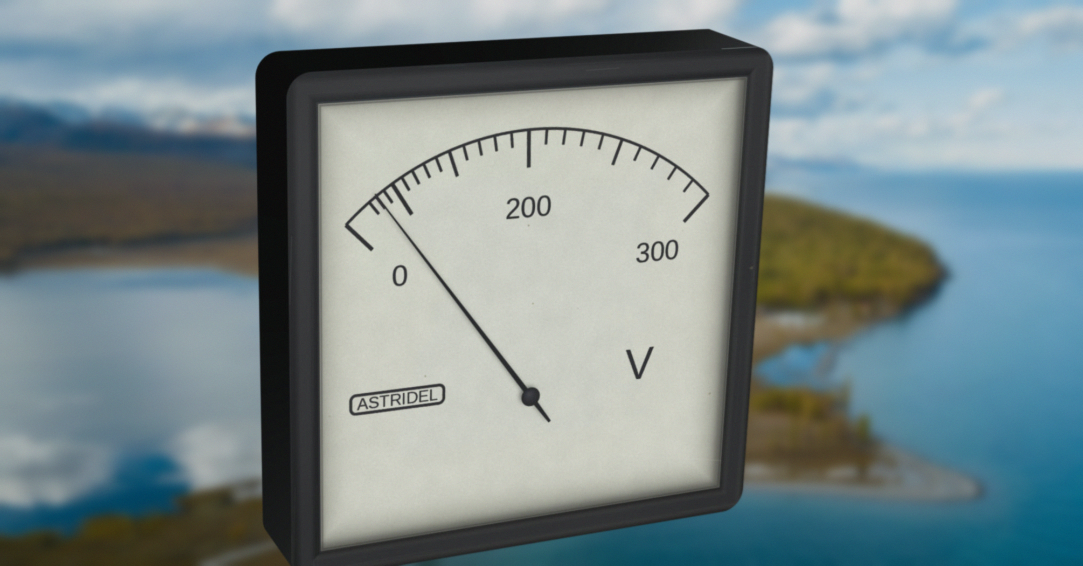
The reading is 80 V
